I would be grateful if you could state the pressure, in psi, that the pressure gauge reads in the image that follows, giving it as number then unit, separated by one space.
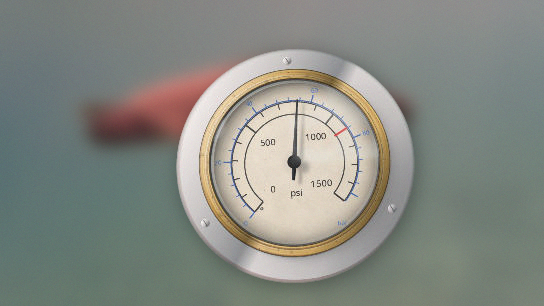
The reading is 800 psi
